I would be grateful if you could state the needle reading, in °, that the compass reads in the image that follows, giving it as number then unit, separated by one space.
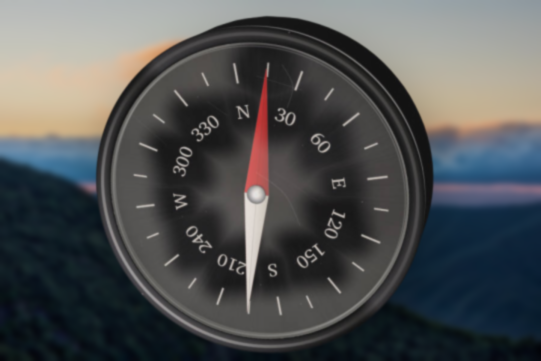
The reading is 15 °
